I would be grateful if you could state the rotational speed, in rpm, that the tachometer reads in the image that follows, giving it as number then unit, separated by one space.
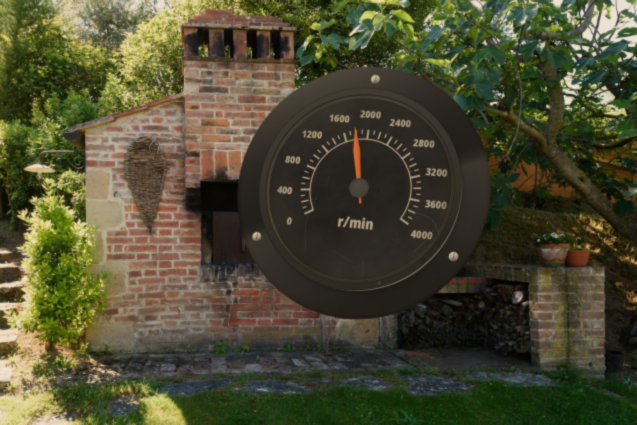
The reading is 1800 rpm
